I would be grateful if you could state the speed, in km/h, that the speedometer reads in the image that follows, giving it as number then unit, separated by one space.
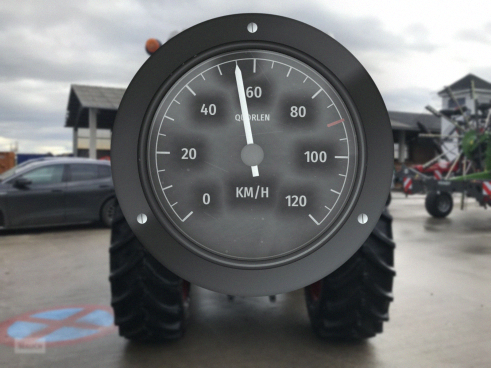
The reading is 55 km/h
